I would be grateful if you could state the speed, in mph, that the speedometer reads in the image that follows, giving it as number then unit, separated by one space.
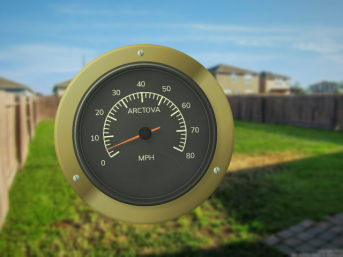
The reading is 4 mph
